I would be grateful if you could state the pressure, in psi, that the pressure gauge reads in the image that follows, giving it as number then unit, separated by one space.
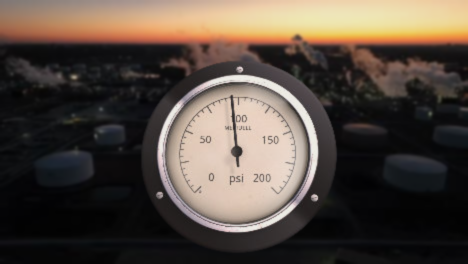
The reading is 95 psi
